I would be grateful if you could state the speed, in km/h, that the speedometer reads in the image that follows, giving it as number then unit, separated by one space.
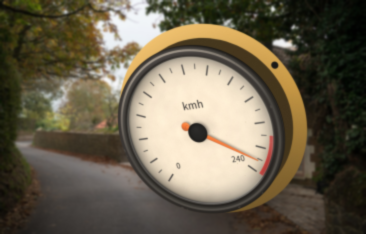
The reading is 230 km/h
